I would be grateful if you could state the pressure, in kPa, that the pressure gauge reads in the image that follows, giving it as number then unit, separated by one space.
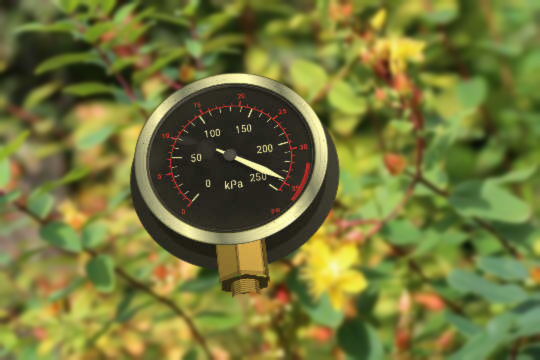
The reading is 240 kPa
